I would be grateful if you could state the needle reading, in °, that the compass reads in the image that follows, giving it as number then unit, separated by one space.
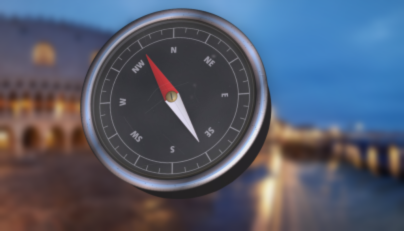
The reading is 330 °
